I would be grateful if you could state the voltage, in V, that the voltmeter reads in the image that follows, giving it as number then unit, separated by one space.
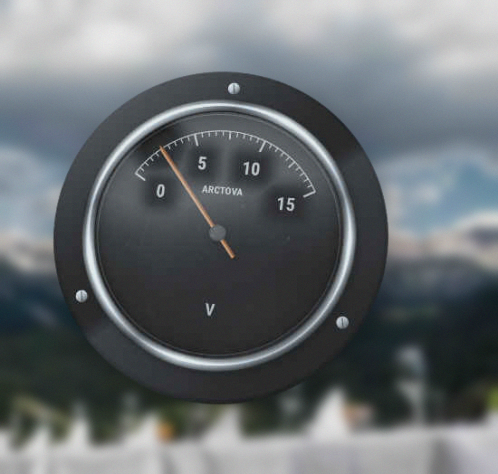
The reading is 2.5 V
